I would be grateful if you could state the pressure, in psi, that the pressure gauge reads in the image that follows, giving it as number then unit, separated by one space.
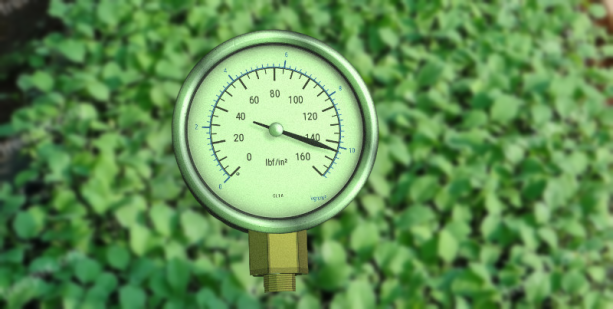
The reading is 145 psi
